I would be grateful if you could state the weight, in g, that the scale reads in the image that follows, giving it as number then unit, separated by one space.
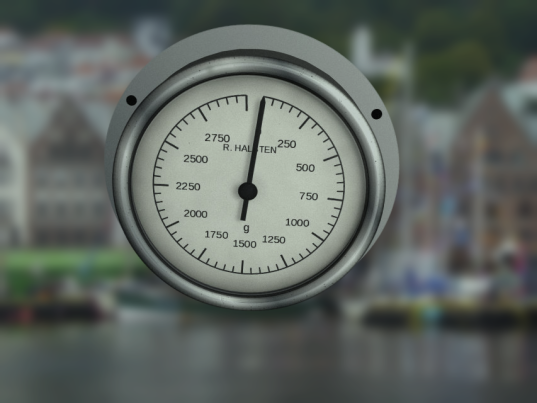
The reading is 0 g
